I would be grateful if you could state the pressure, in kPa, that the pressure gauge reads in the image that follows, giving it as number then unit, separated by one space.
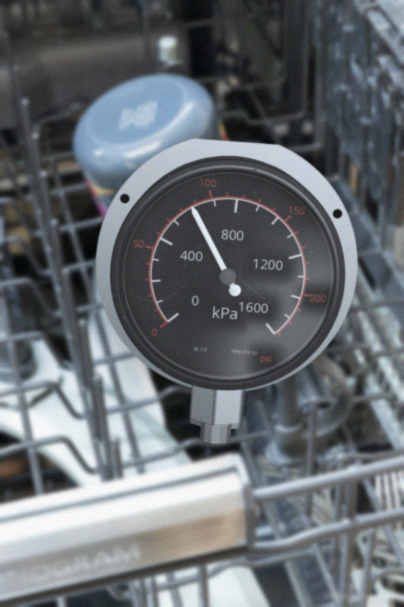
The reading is 600 kPa
